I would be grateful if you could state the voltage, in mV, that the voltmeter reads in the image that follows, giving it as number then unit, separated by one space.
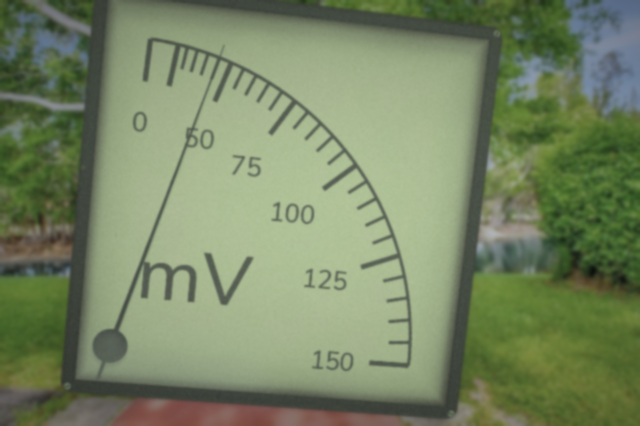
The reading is 45 mV
